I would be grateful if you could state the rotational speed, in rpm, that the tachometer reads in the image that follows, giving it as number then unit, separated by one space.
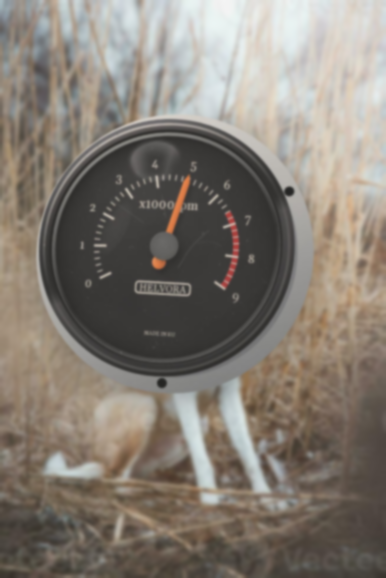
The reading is 5000 rpm
